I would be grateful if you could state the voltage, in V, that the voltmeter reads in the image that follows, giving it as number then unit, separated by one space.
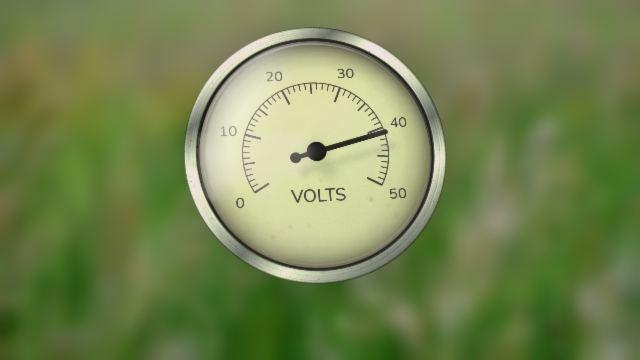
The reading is 41 V
